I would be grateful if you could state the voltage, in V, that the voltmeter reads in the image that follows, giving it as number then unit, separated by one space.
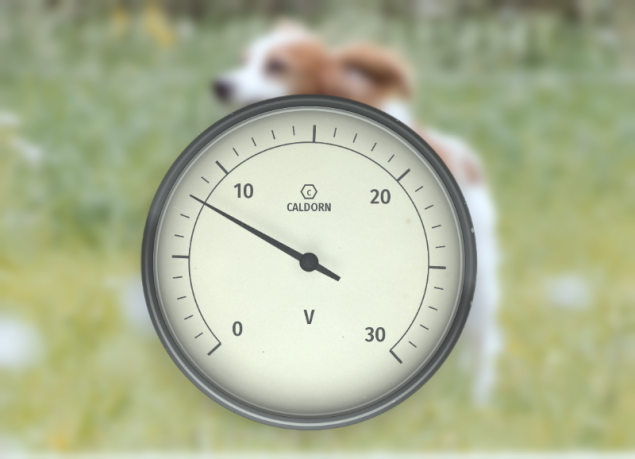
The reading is 8 V
